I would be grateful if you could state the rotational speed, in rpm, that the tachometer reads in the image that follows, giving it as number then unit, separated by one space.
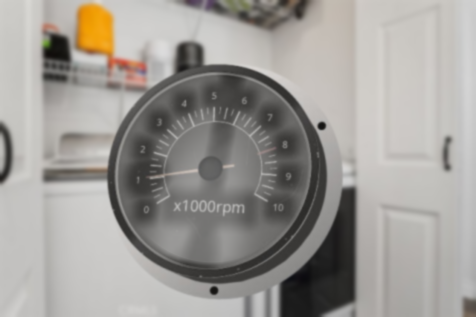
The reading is 1000 rpm
